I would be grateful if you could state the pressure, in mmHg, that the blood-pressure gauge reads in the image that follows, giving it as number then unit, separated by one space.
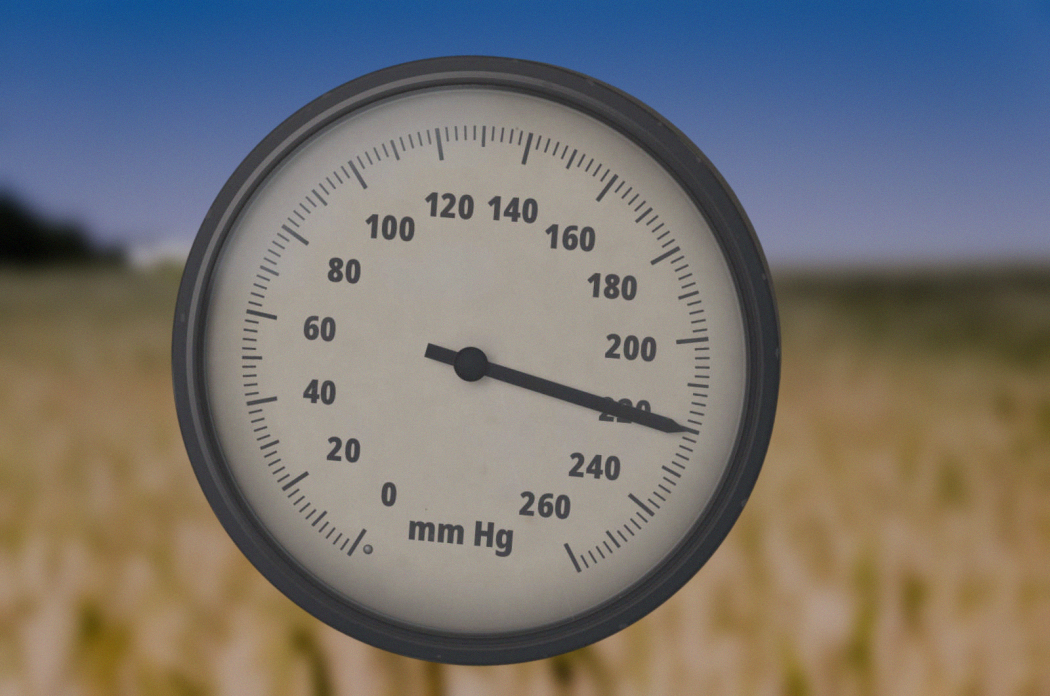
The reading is 220 mmHg
